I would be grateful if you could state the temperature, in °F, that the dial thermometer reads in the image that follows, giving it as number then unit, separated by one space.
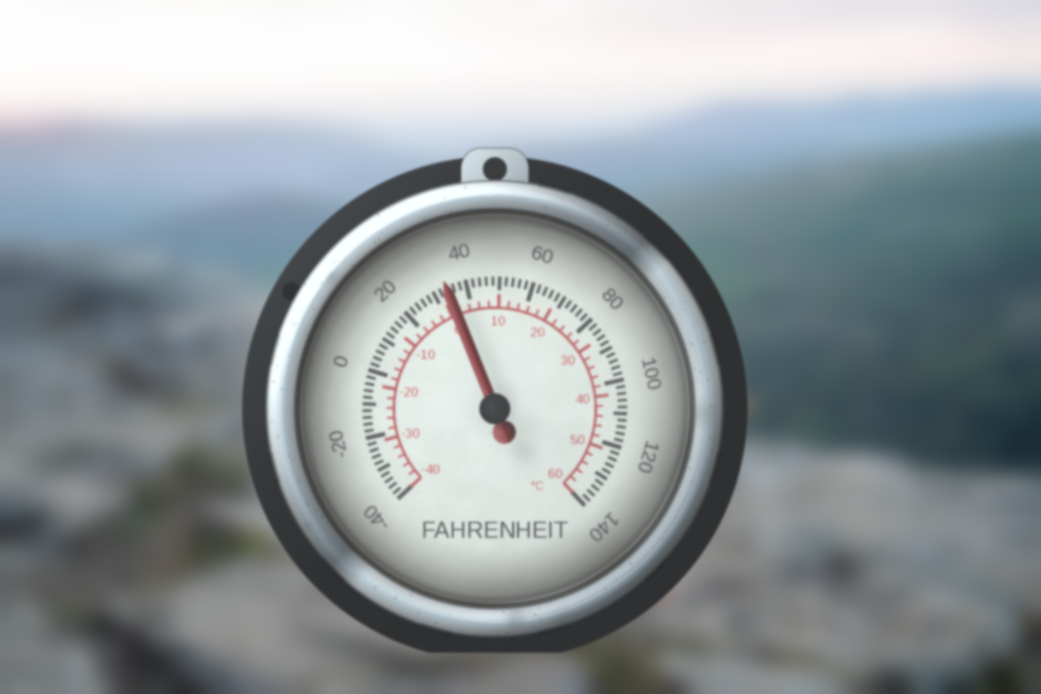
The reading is 34 °F
